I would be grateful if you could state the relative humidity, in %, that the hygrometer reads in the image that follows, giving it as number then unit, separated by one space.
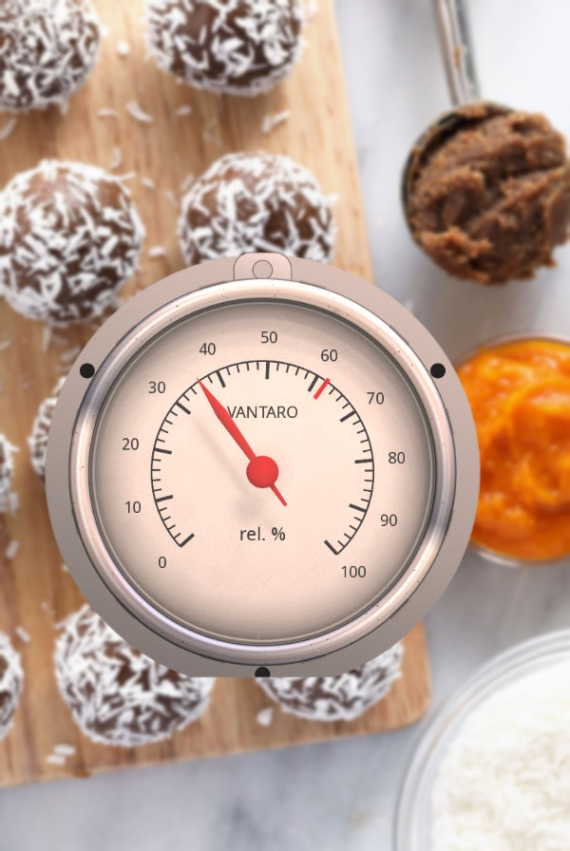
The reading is 36 %
